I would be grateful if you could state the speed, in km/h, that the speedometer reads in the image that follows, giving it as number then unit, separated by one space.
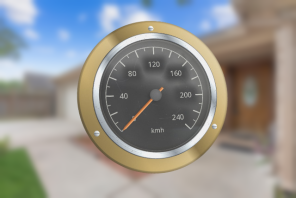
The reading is 0 km/h
